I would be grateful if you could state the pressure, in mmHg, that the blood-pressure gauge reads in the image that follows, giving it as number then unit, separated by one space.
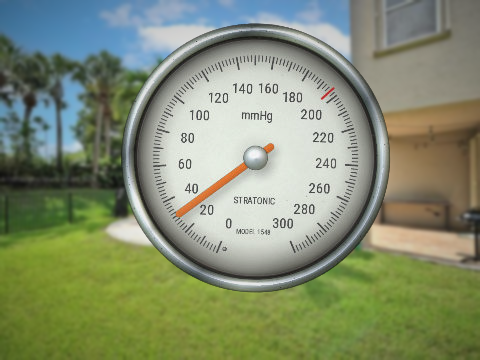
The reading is 30 mmHg
